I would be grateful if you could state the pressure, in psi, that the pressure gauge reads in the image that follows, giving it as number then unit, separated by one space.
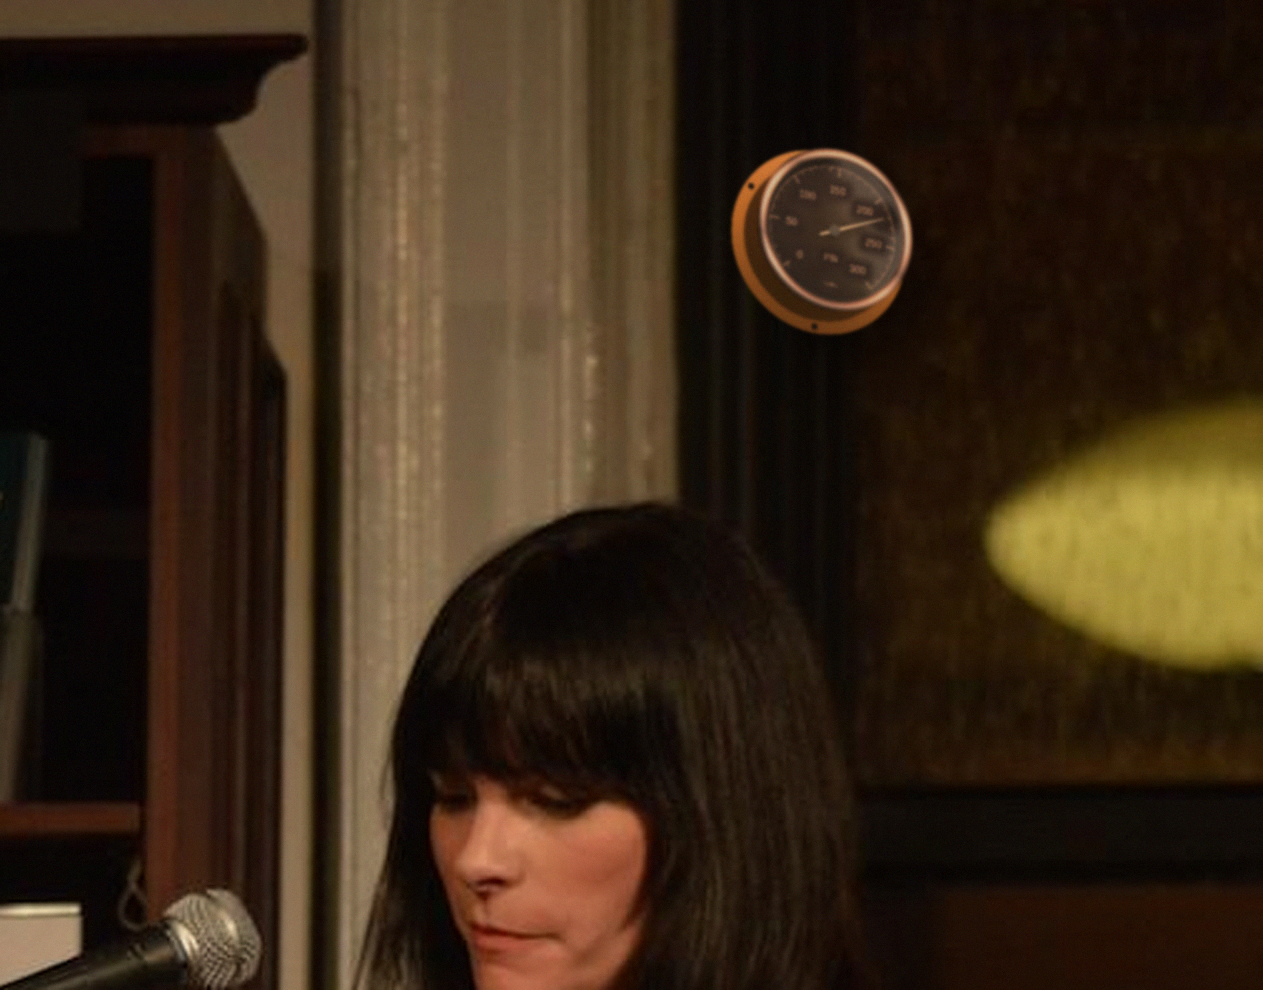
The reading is 220 psi
